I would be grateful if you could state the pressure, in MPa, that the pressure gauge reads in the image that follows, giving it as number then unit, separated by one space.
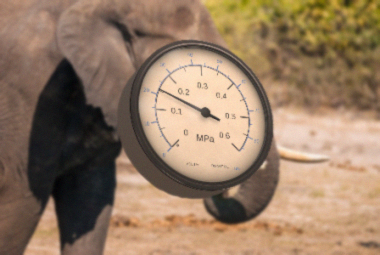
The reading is 0.15 MPa
